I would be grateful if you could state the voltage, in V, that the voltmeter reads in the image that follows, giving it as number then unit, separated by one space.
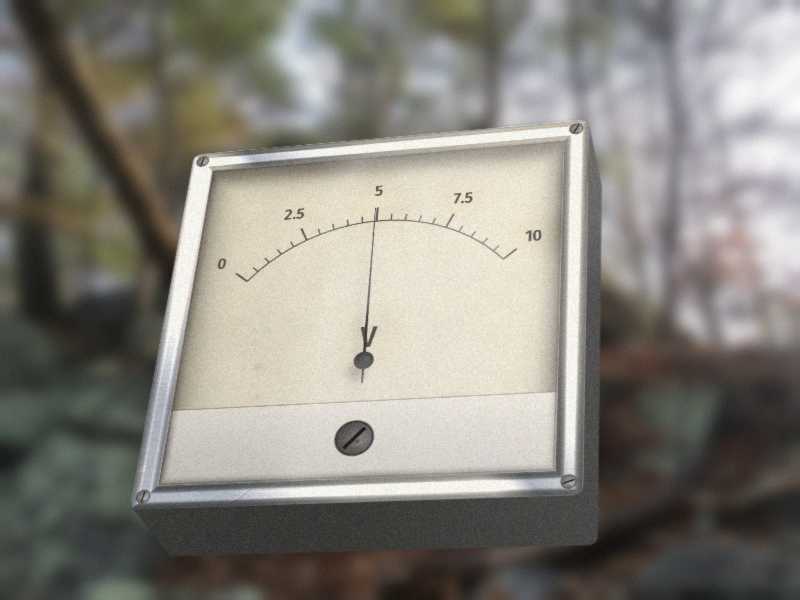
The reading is 5 V
